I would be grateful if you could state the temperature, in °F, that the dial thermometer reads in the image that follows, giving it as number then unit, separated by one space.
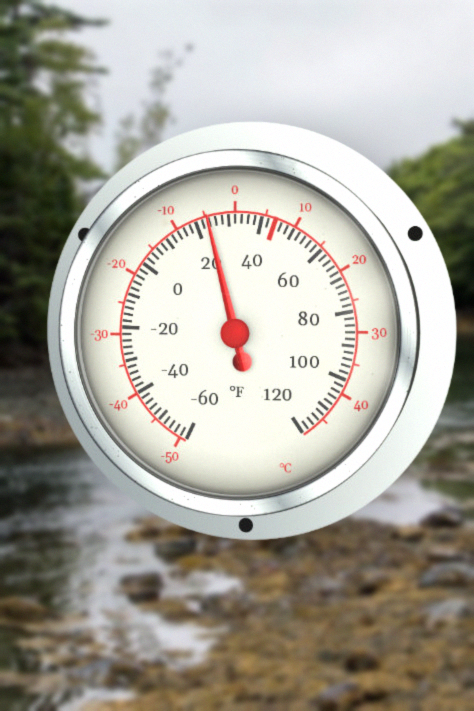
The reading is 24 °F
